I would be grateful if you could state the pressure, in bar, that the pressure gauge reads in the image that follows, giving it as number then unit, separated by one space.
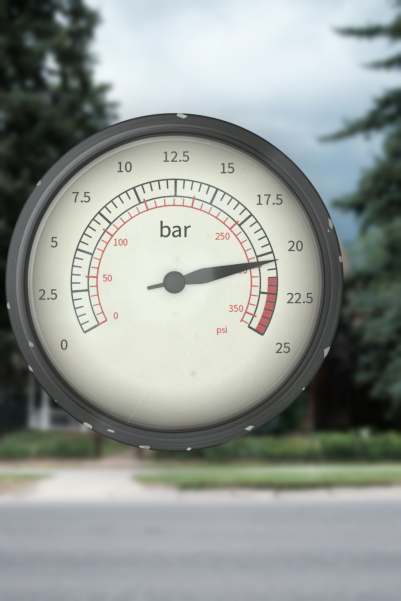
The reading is 20.5 bar
